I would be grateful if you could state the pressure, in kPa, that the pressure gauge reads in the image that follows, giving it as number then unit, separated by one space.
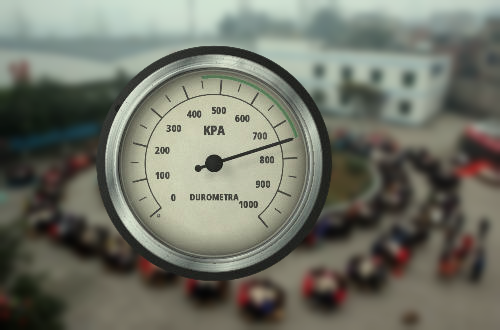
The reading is 750 kPa
